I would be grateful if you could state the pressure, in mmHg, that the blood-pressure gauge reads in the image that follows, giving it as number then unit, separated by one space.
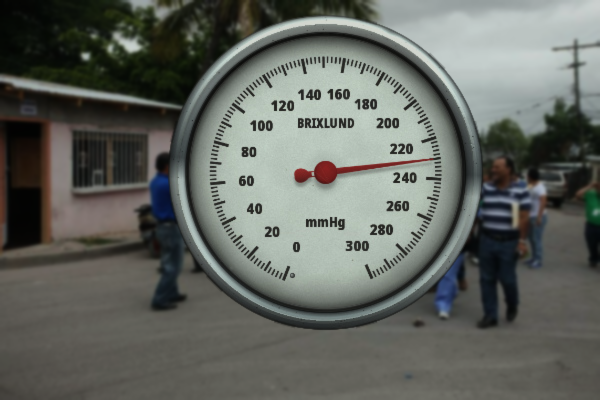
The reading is 230 mmHg
